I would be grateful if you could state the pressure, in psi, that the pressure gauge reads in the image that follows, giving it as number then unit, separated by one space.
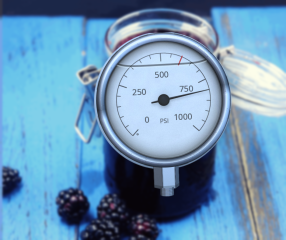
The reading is 800 psi
